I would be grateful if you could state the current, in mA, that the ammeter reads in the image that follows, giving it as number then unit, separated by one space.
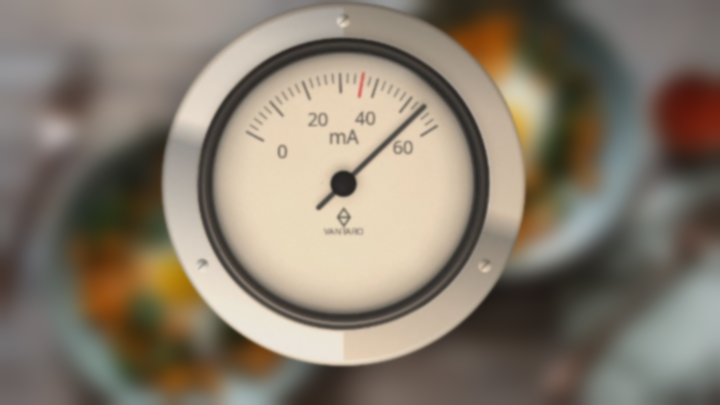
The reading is 54 mA
